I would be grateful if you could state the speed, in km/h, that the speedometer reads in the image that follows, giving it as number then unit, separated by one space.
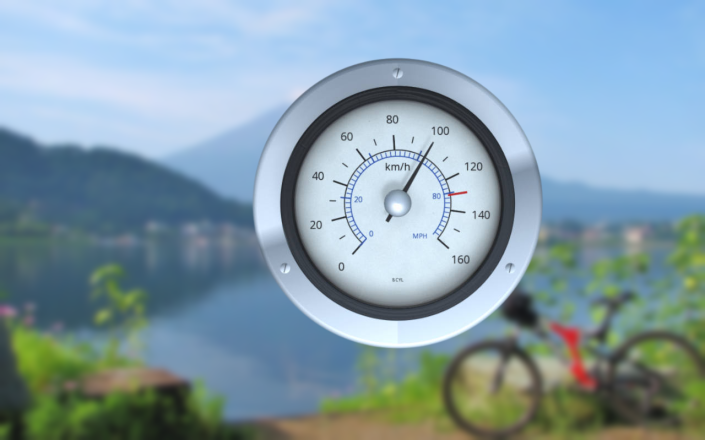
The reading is 100 km/h
